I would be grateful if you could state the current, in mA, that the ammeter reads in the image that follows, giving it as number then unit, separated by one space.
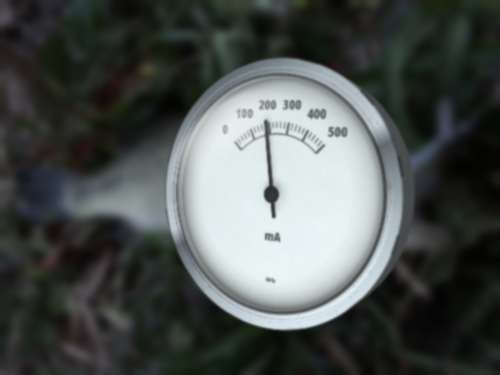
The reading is 200 mA
